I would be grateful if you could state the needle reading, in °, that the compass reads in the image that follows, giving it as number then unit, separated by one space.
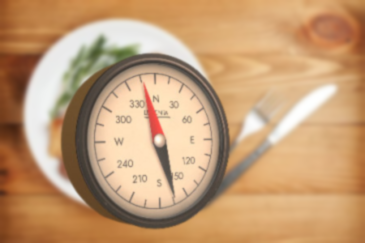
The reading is 345 °
